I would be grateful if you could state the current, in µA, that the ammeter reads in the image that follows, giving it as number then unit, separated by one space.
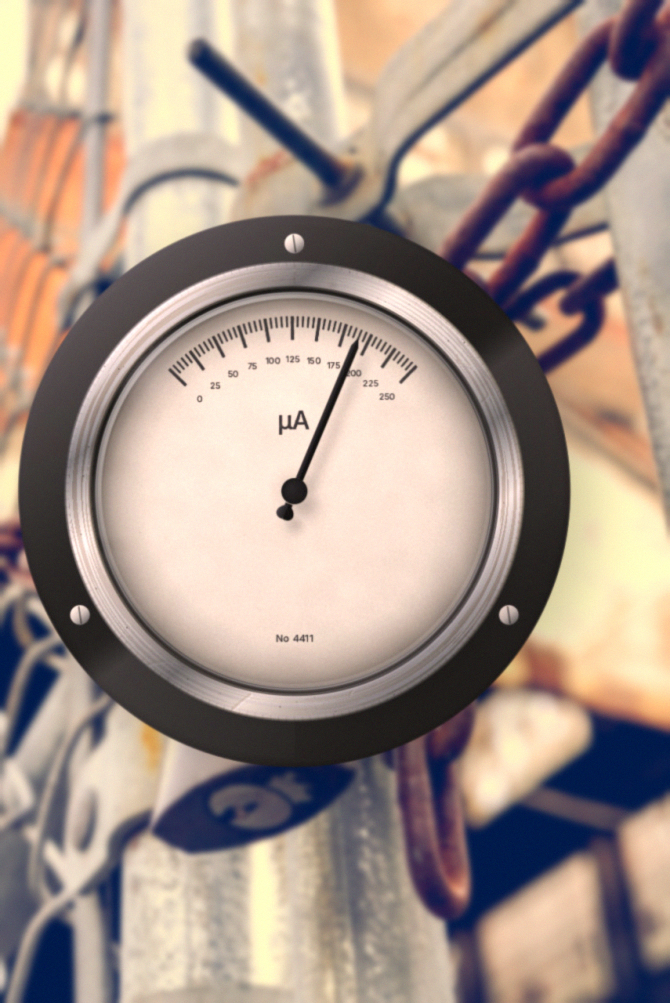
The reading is 190 µA
